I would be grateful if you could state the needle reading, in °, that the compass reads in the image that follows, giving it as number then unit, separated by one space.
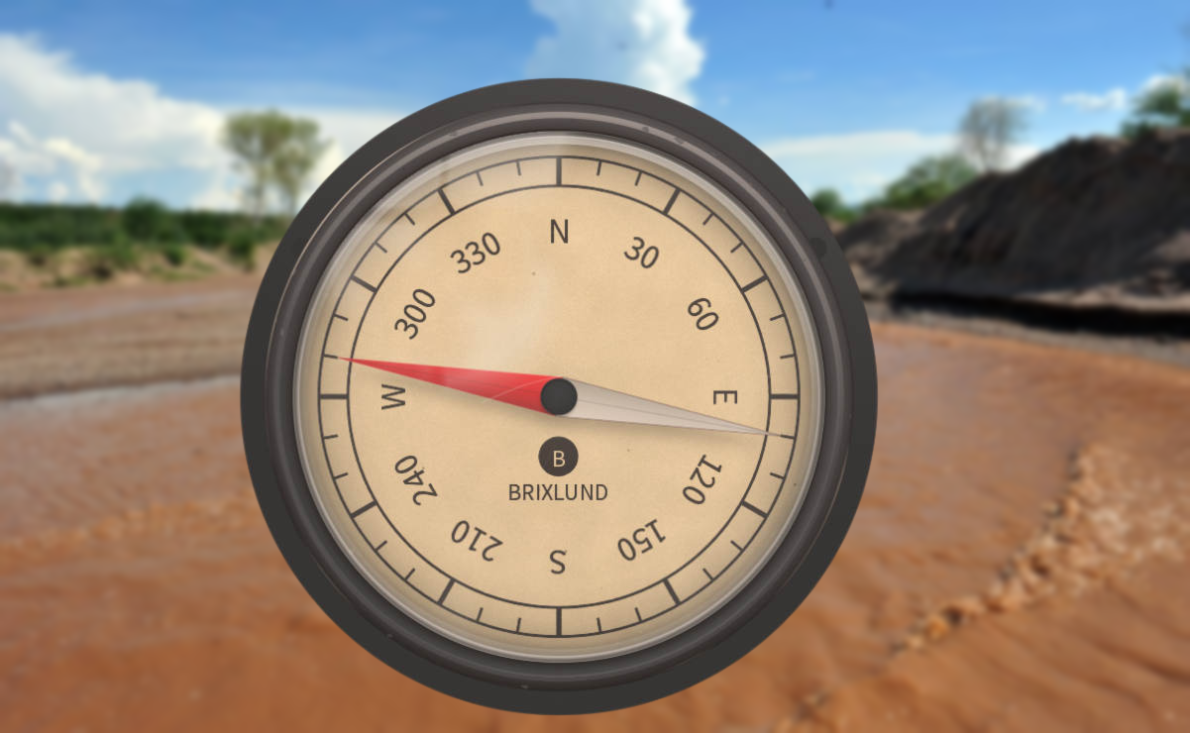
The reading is 280 °
